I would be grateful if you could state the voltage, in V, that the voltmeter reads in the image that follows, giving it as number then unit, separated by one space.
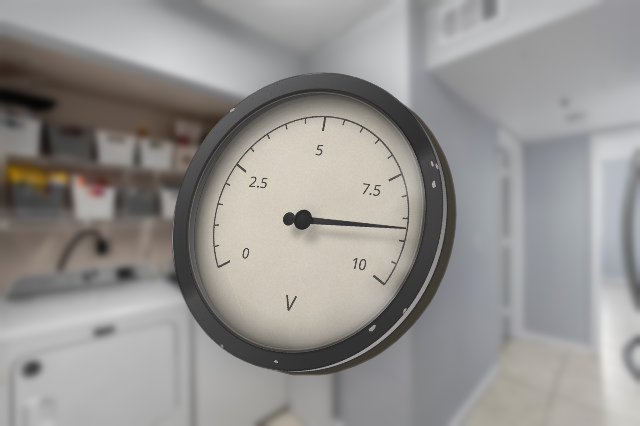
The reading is 8.75 V
